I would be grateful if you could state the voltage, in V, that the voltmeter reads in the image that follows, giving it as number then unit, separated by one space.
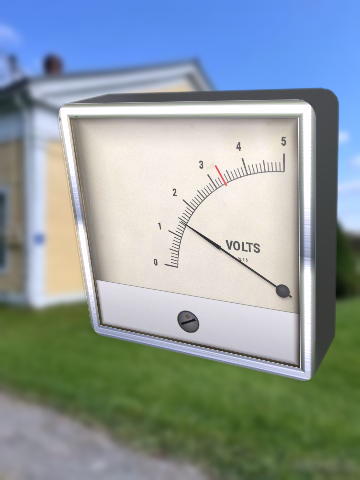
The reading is 1.5 V
